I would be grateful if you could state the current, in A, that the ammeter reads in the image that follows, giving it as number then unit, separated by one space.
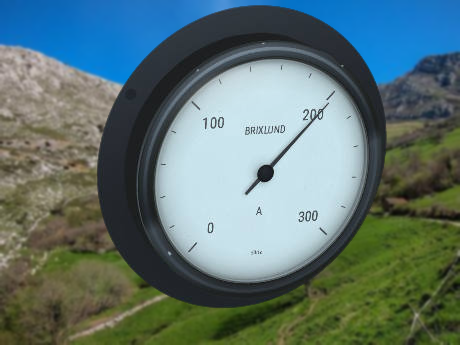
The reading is 200 A
